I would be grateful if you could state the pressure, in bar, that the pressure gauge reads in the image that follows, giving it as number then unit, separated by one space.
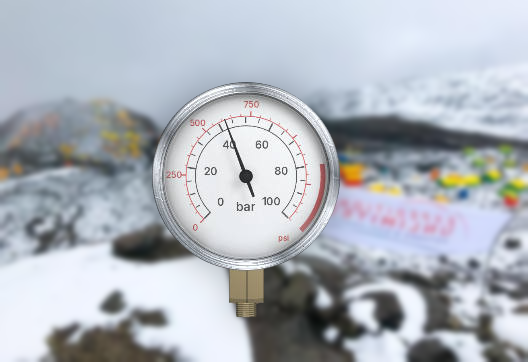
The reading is 42.5 bar
